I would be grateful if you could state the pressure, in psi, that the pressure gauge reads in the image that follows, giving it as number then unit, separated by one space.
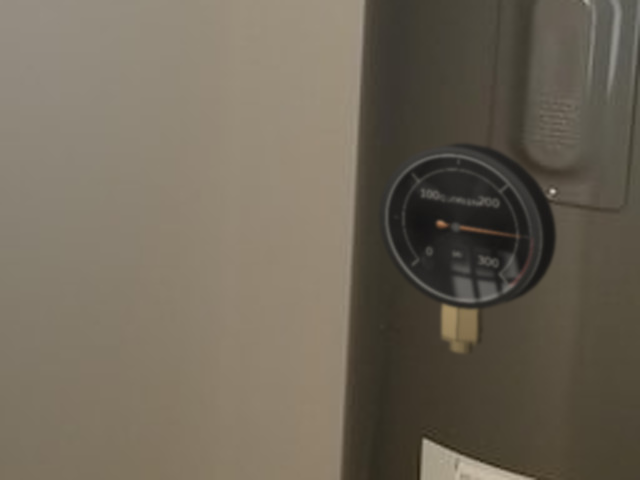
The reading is 250 psi
